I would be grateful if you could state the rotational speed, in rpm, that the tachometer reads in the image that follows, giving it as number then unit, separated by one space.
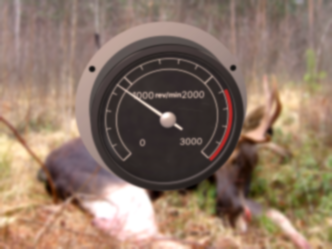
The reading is 900 rpm
